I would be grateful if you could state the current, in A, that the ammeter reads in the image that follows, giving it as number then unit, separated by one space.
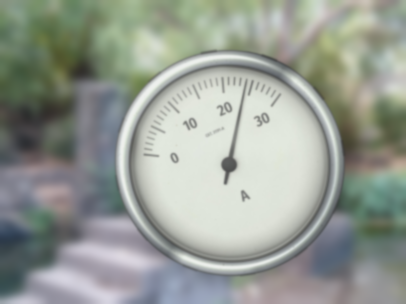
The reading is 24 A
